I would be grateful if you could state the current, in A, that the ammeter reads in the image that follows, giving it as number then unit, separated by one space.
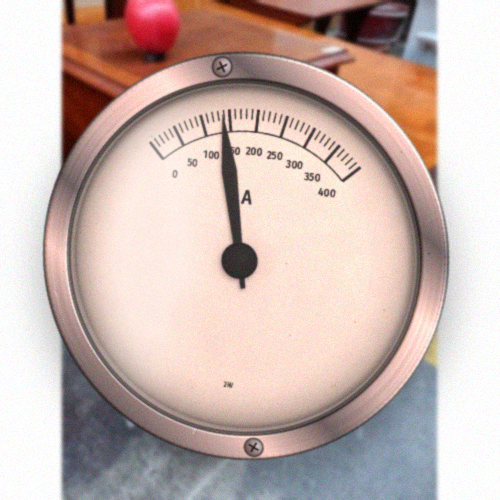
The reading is 140 A
